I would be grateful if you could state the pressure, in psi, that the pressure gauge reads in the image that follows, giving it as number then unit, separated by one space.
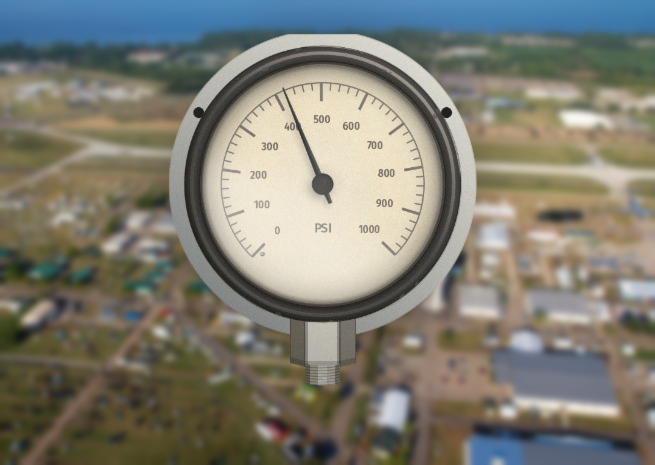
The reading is 420 psi
